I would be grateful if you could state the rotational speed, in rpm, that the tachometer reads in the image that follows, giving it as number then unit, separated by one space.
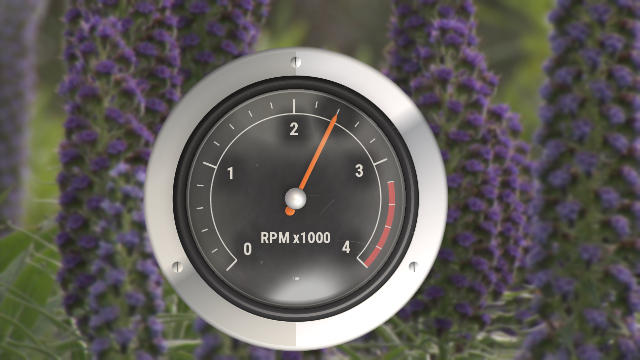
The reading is 2400 rpm
